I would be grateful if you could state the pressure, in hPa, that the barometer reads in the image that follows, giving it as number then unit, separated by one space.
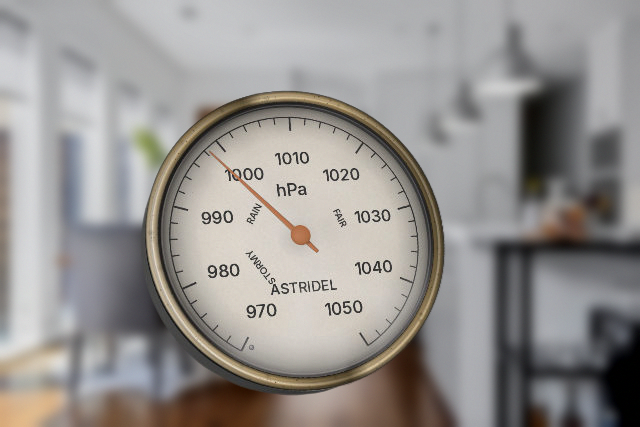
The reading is 998 hPa
